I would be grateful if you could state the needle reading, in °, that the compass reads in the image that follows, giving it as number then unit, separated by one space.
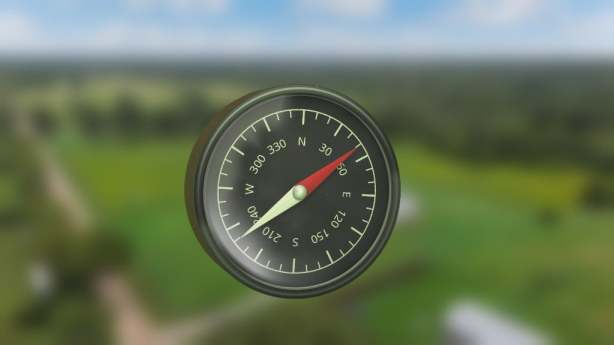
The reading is 50 °
